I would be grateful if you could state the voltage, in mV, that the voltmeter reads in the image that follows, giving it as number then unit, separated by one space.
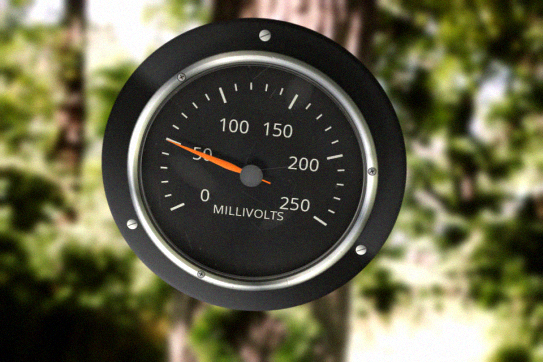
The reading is 50 mV
